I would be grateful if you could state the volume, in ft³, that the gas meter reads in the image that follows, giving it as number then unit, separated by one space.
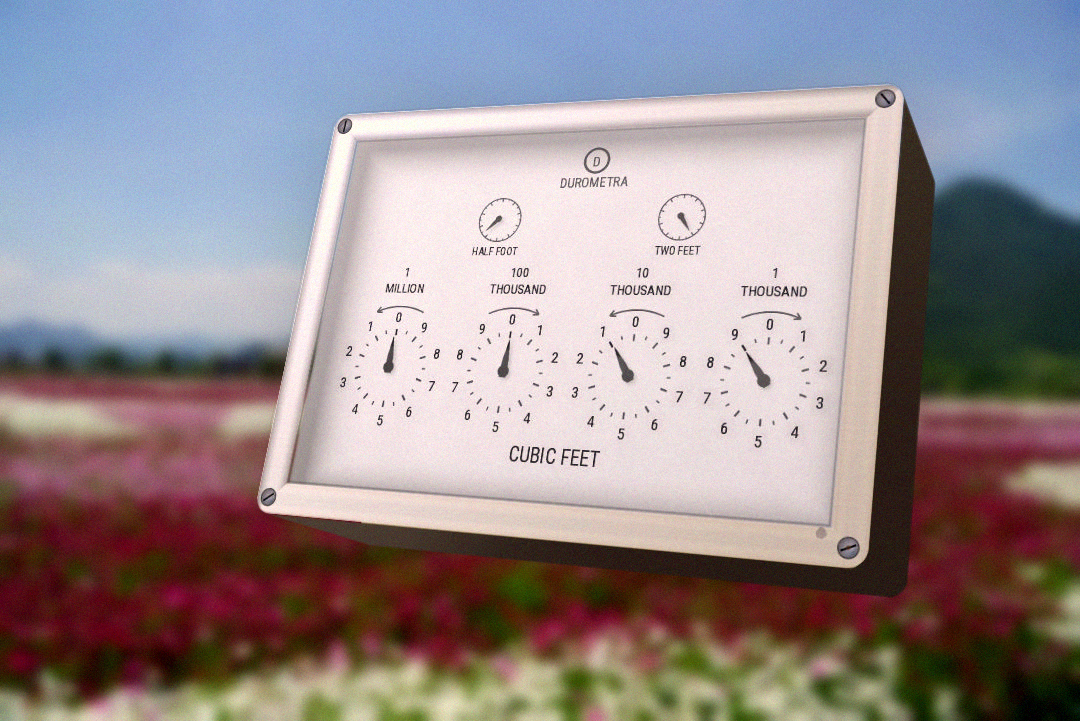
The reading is 900 ft³
